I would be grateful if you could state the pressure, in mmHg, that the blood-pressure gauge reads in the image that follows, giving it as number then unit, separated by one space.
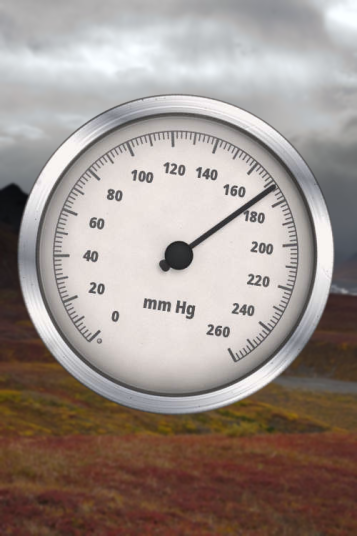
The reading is 172 mmHg
